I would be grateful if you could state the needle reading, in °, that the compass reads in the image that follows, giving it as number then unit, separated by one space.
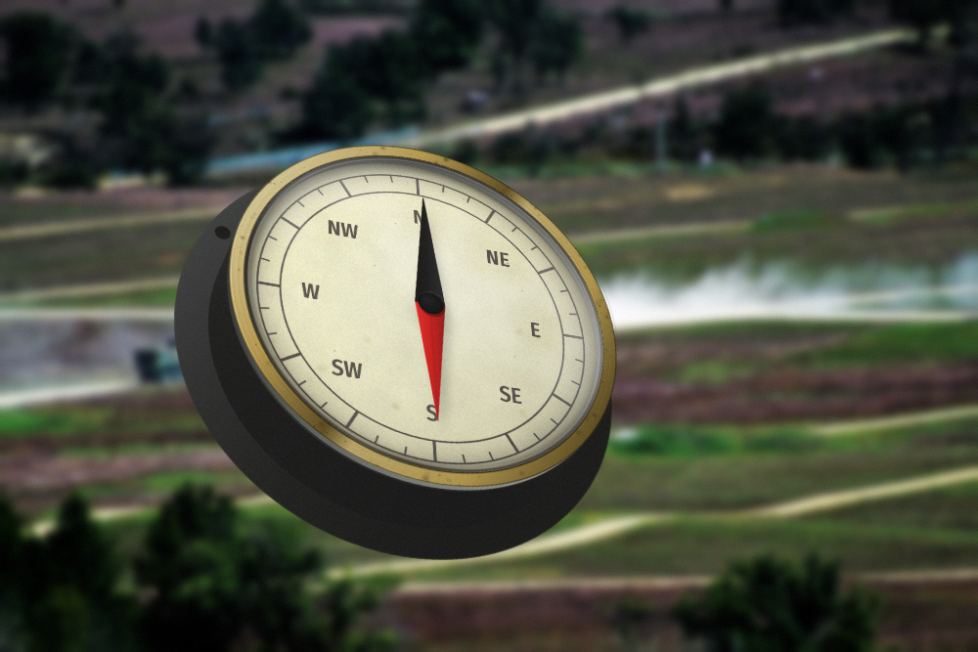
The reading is 180 °
